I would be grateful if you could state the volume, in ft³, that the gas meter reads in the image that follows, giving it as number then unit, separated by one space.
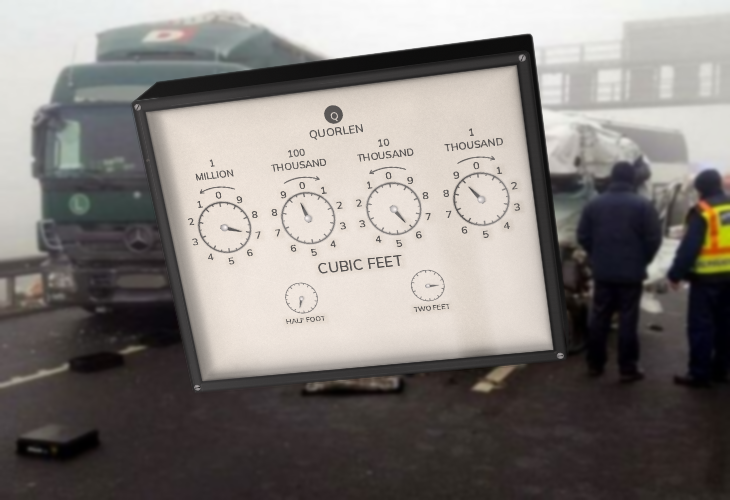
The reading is 695900 ft³
